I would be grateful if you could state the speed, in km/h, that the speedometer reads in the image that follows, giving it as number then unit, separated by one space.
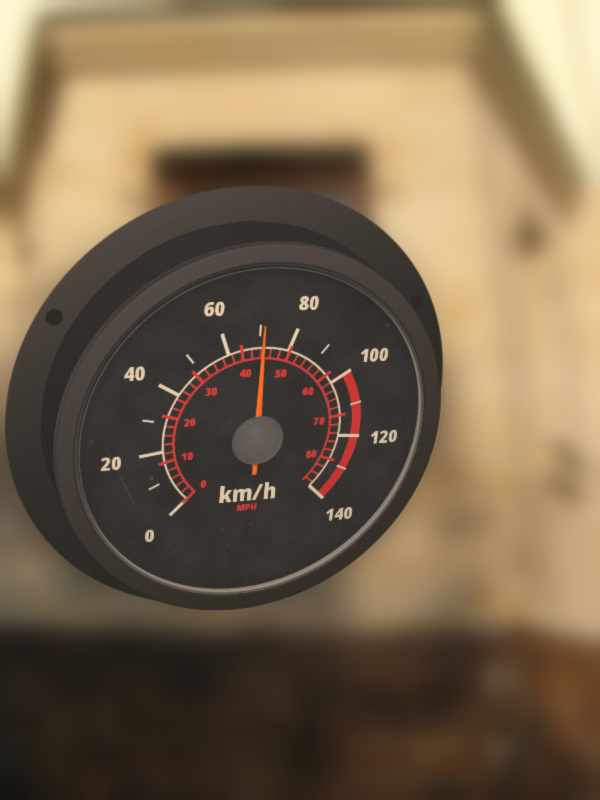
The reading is 70 km/h
